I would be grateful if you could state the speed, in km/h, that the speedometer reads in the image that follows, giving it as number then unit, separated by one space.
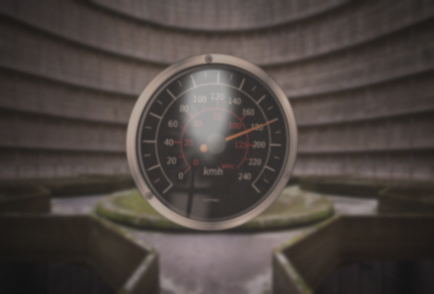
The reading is 180 km/h
